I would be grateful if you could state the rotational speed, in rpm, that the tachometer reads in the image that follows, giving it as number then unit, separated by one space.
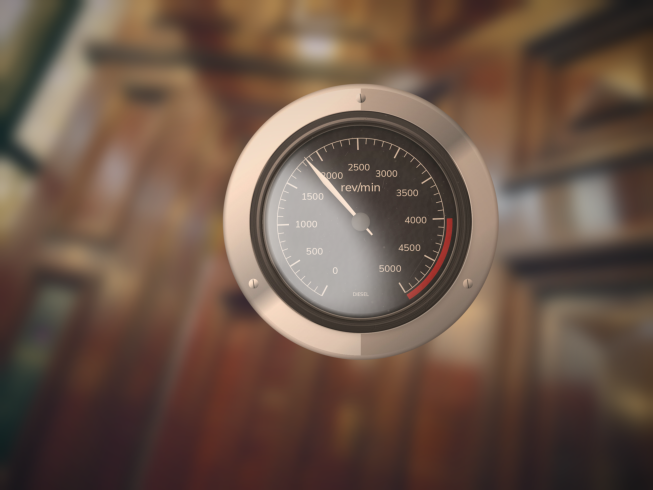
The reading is 1850 rpm
